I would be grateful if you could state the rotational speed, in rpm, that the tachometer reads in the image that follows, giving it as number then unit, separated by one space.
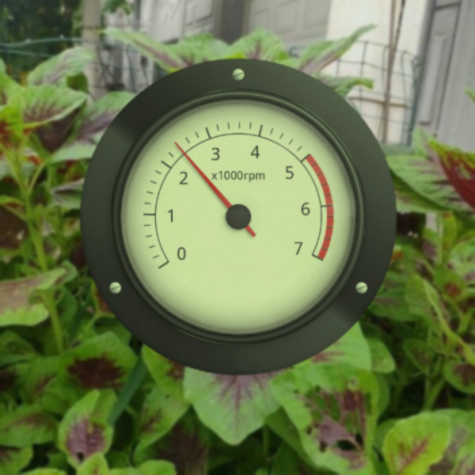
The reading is 2400 rpm
